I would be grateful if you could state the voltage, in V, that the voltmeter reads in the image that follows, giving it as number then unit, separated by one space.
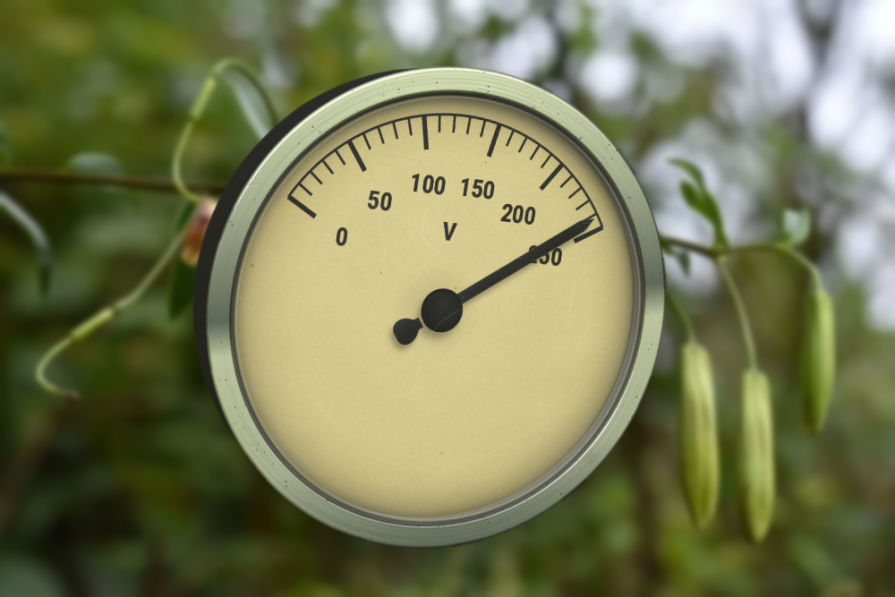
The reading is 240 V
